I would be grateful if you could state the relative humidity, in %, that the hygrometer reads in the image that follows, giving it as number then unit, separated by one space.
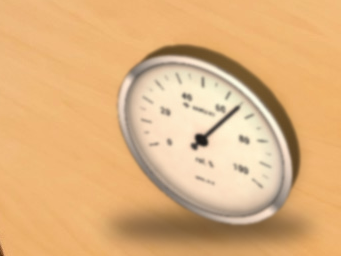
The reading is 65 %
